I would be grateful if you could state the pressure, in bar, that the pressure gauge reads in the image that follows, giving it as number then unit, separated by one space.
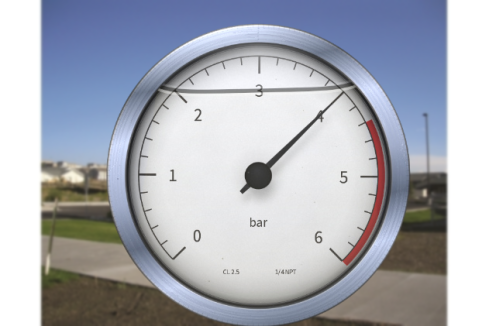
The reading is 4 bar
